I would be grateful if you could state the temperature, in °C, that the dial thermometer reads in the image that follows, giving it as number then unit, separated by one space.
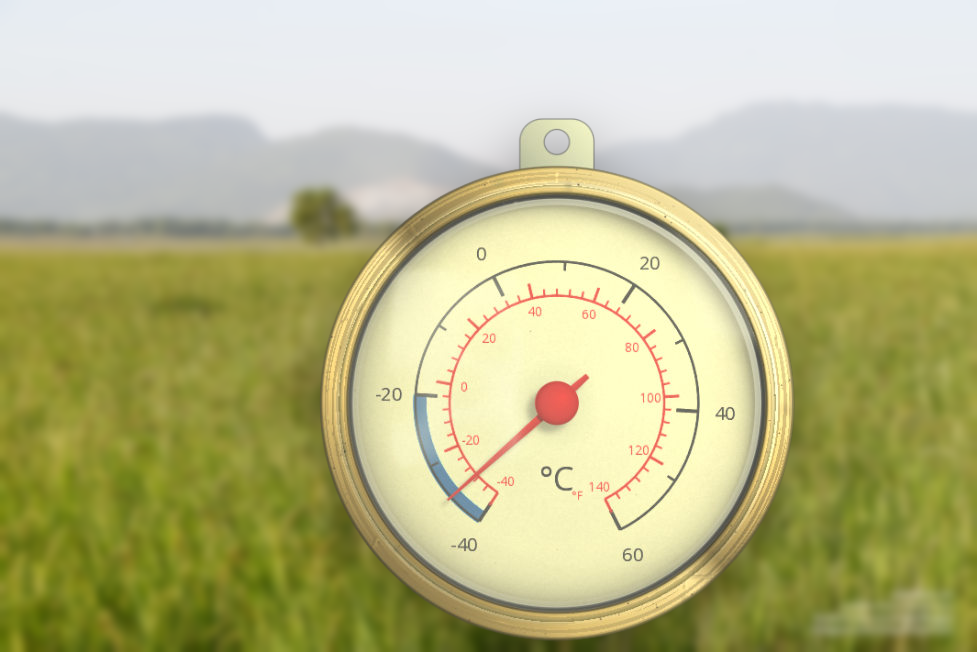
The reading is -35 °C
